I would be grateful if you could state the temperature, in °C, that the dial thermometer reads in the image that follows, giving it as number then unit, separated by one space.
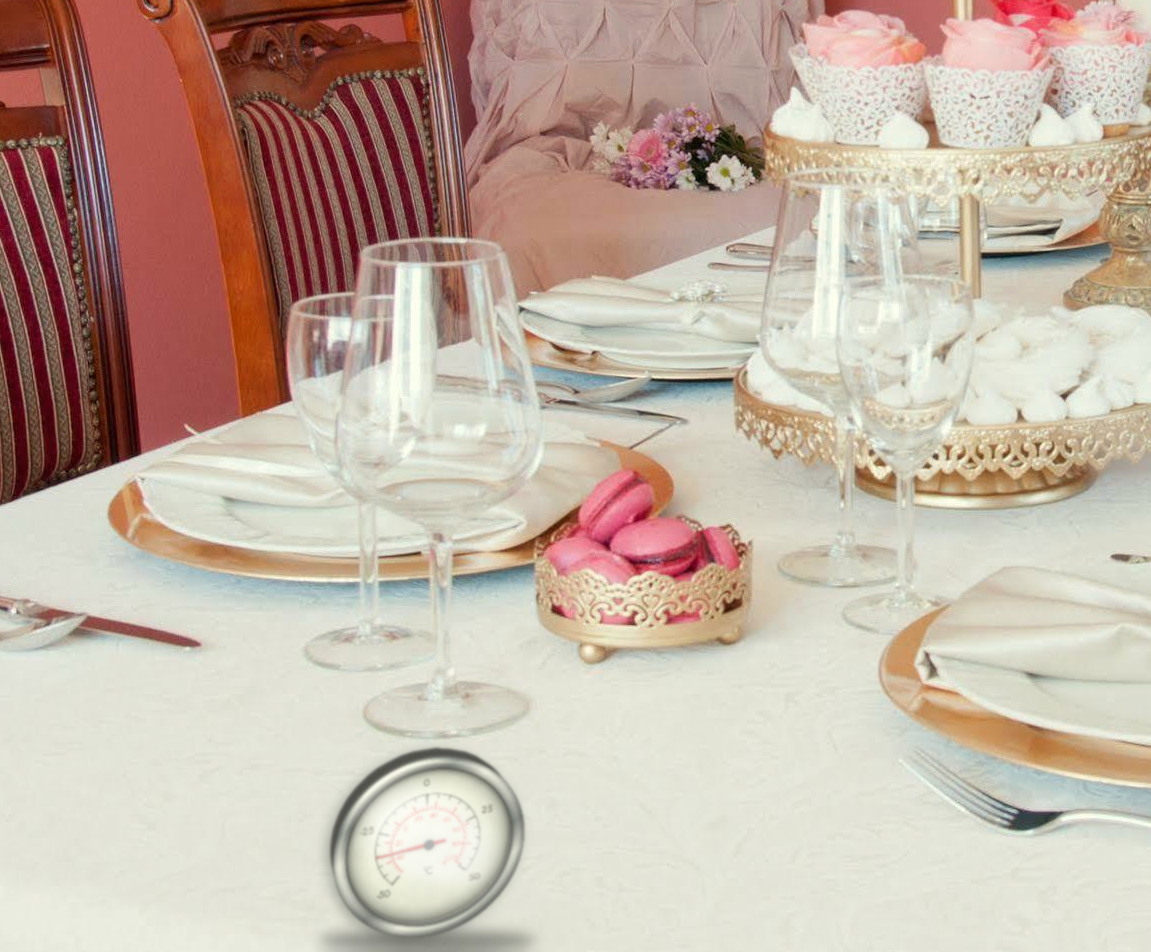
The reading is -35 °C
